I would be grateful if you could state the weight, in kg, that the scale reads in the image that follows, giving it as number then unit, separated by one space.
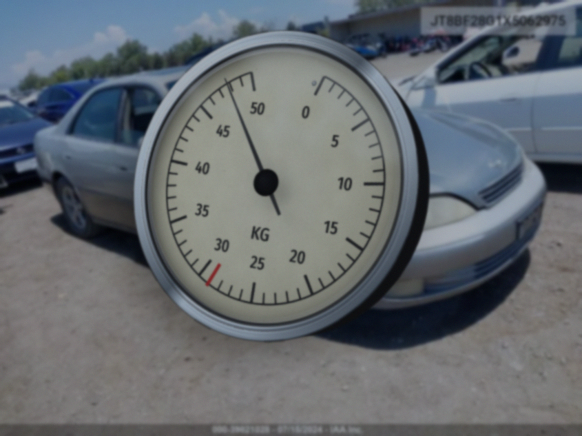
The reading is 48 kg
